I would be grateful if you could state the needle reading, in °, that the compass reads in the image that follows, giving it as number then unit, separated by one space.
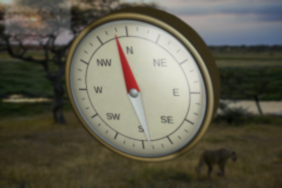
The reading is 350 °
